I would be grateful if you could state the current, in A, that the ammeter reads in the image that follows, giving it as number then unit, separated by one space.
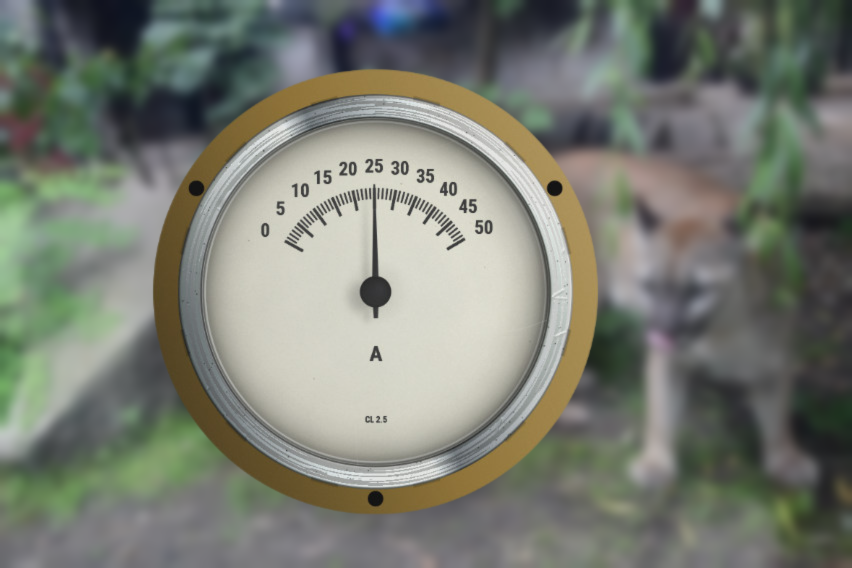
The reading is 25 A
